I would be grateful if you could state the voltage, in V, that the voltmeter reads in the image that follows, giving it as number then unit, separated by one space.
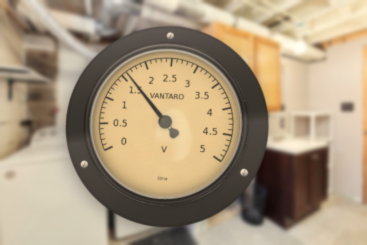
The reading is 1.6 V
